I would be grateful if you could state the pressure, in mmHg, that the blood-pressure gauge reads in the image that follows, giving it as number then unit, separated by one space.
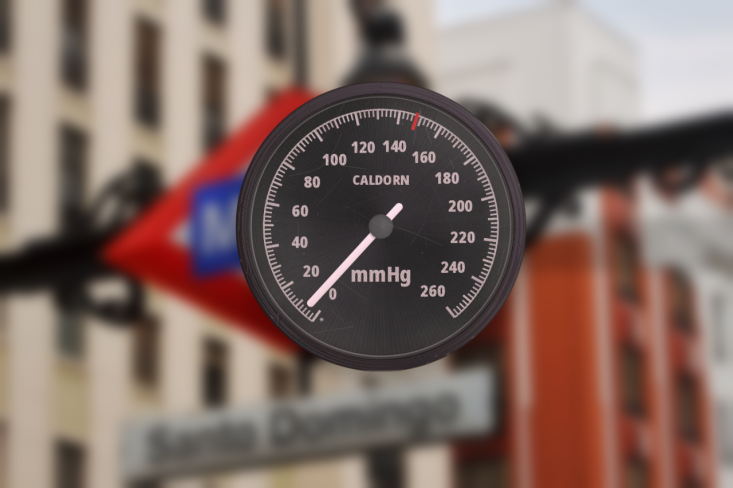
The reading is 6 mmHg
